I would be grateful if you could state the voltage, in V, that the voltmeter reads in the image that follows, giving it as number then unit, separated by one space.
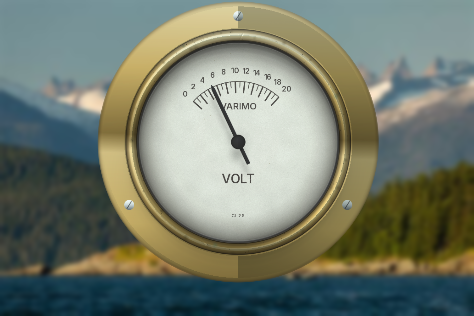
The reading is 5 V
